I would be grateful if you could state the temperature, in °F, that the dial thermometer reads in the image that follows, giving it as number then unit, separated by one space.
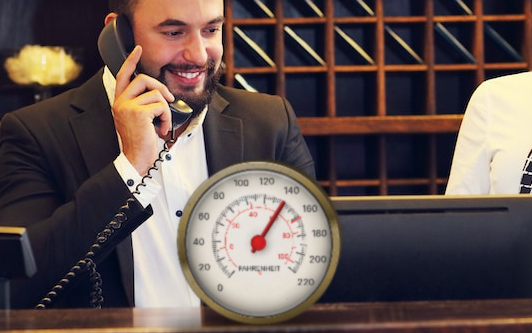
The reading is 140 °F
